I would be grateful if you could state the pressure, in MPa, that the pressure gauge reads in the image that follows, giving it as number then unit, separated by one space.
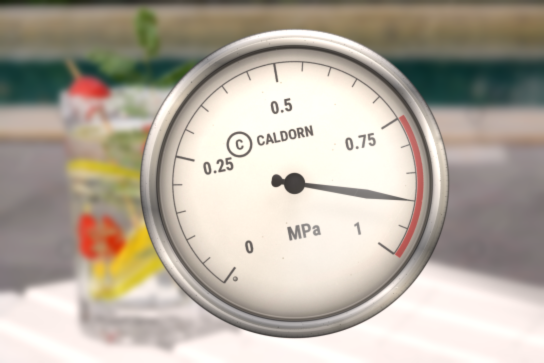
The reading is 0.9 MPa
